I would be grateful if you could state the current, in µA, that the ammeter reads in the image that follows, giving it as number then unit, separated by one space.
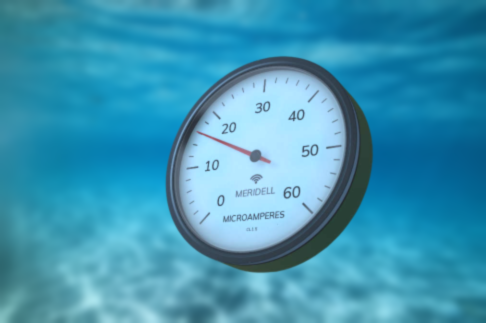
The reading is 16 µA
